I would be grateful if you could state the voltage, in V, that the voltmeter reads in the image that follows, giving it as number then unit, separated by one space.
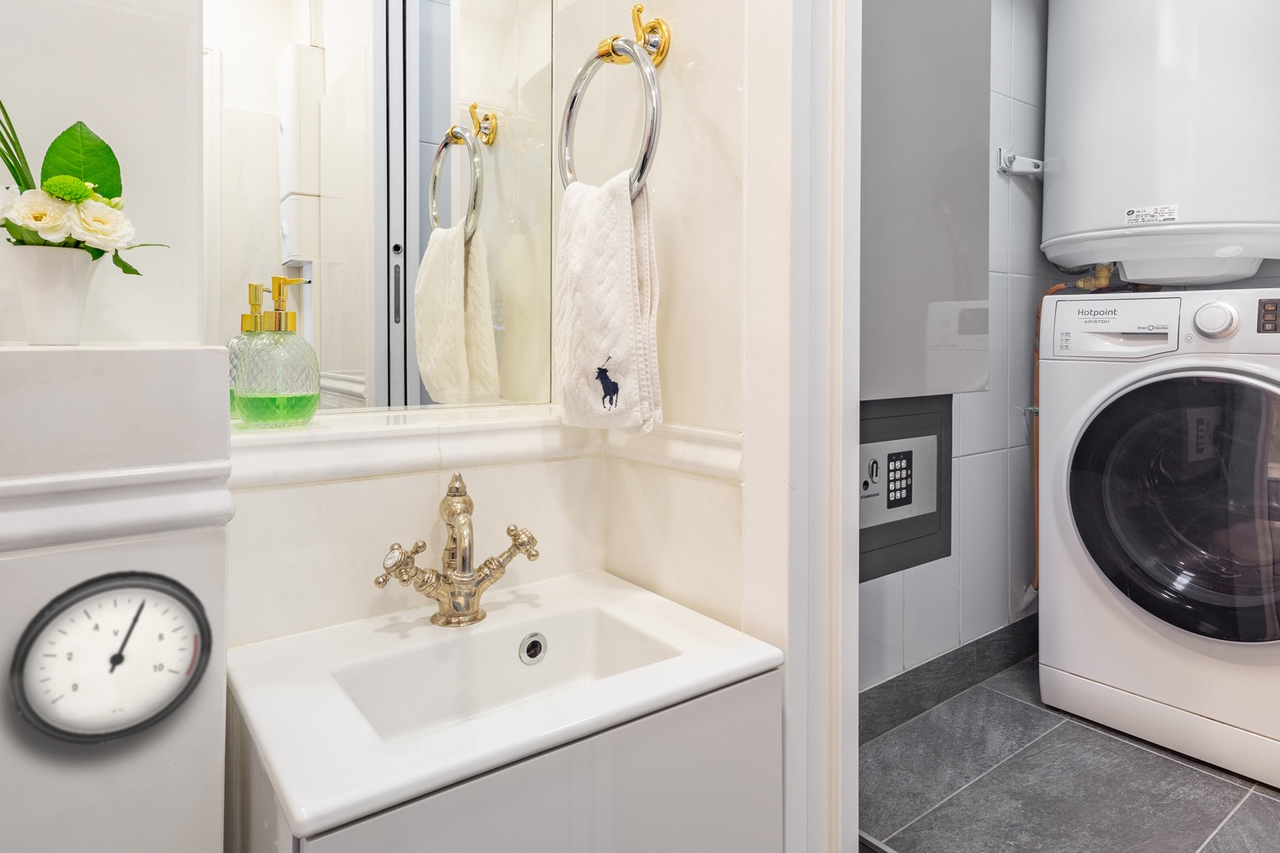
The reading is 6 V
